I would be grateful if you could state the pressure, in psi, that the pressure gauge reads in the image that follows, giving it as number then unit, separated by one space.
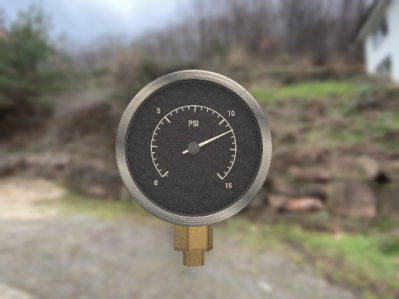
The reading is 11 psi
